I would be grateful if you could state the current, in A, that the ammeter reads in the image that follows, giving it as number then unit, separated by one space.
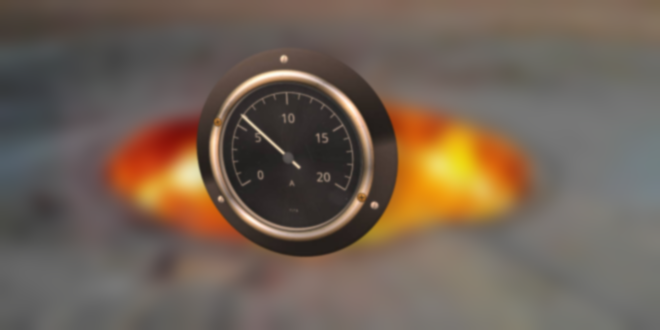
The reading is 6 A
